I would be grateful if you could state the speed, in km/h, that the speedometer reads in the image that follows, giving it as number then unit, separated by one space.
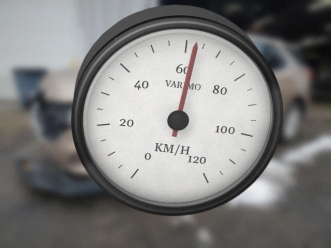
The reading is 62.5 km/h
